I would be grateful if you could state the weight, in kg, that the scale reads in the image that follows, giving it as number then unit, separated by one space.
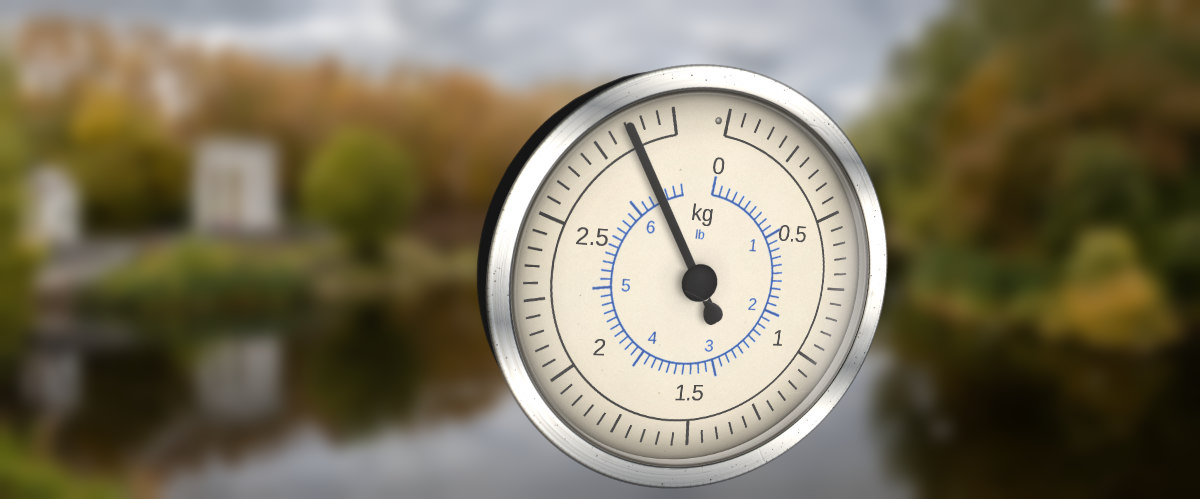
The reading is 2.85 kg
